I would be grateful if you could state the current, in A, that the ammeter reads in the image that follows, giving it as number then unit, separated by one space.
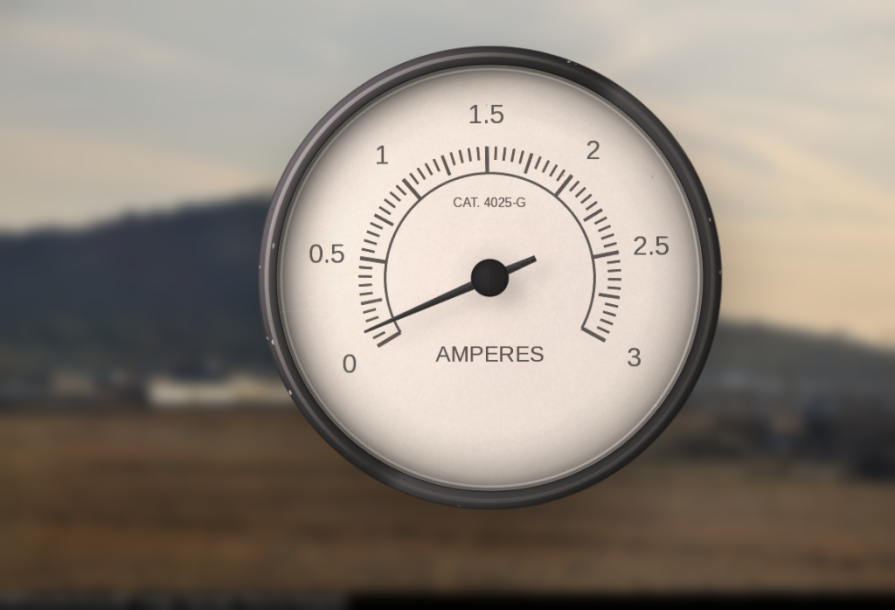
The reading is 0.1 A
